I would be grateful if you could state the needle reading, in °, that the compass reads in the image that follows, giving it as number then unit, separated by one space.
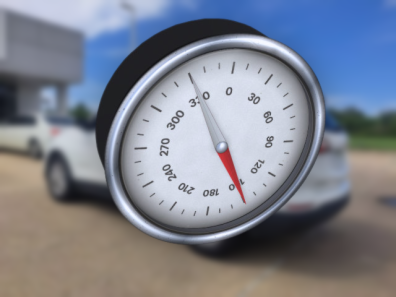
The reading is 150 °
